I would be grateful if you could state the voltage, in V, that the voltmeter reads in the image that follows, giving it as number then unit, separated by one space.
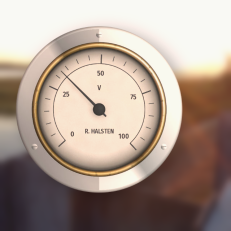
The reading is 32.5 V
